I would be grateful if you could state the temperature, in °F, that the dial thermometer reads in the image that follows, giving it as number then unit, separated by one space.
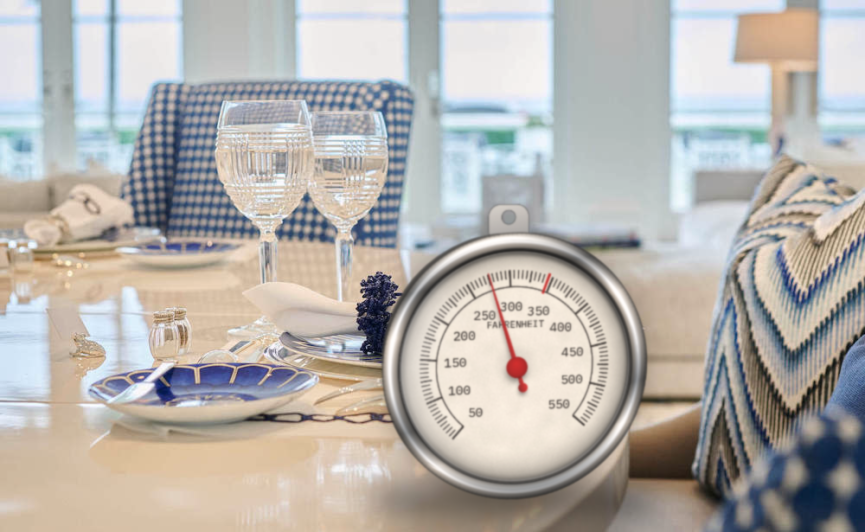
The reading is 275 °F
